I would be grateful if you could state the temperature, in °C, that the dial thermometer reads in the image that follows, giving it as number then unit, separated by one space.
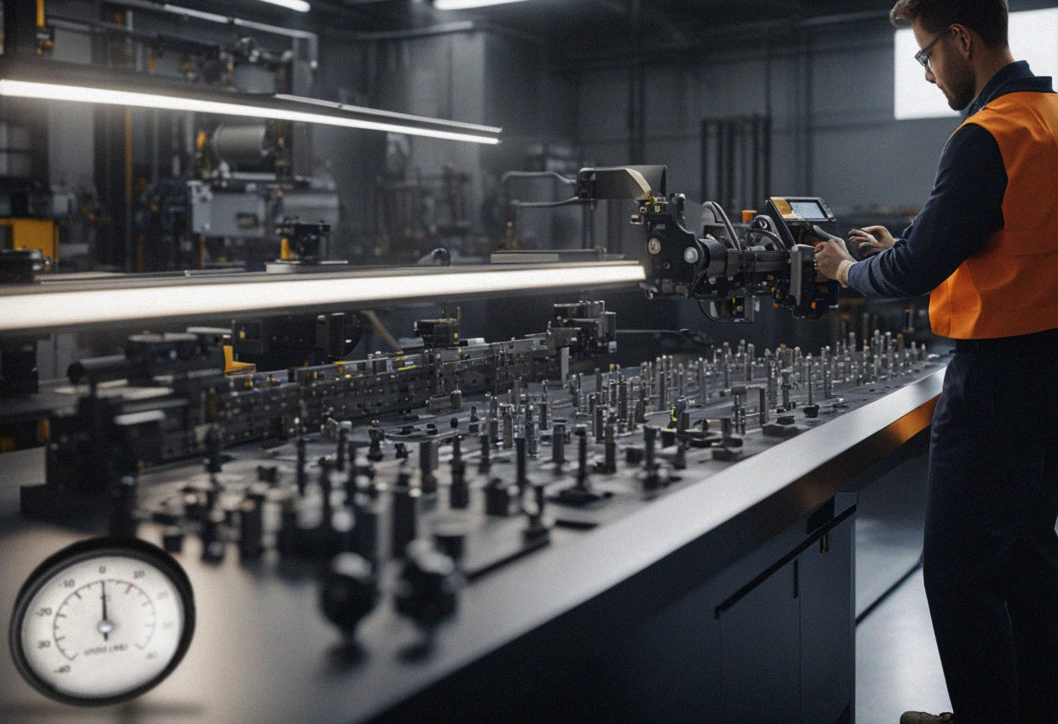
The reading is 0 °C
